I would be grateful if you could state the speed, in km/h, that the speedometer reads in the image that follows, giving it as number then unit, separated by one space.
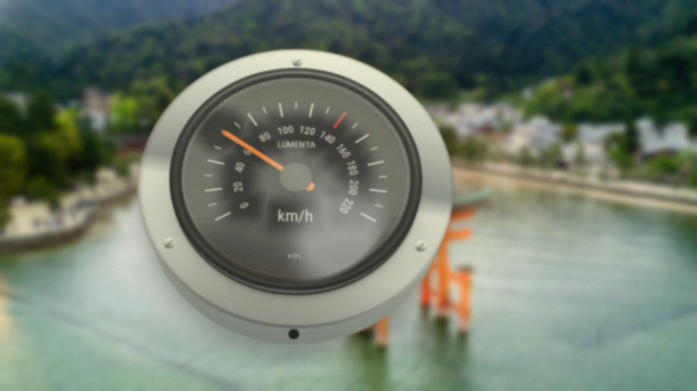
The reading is 60 km/h
